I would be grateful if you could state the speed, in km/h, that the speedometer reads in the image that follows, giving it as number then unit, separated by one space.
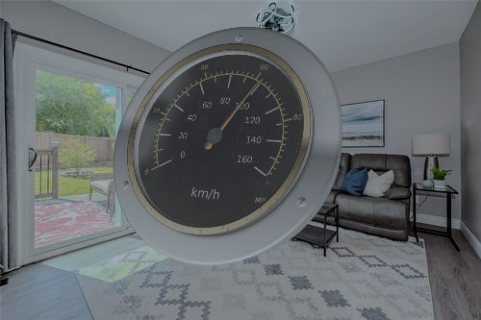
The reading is 100 km/h
